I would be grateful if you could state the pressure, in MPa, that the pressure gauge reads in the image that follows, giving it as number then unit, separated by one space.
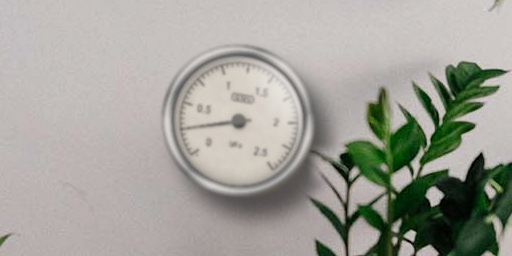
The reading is 0.25 MPa
